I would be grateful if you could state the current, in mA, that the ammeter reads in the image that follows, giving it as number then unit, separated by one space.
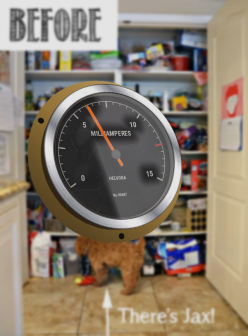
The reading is 6 mA
